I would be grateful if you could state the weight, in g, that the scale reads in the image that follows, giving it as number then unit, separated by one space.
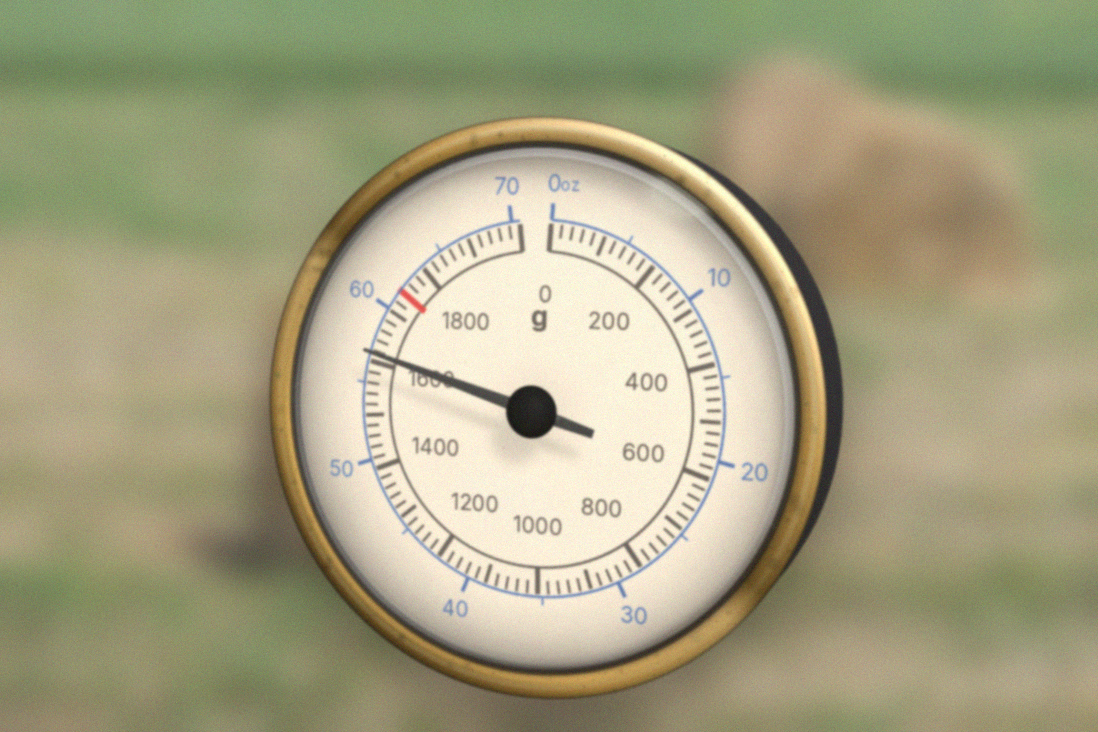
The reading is 1620 g
